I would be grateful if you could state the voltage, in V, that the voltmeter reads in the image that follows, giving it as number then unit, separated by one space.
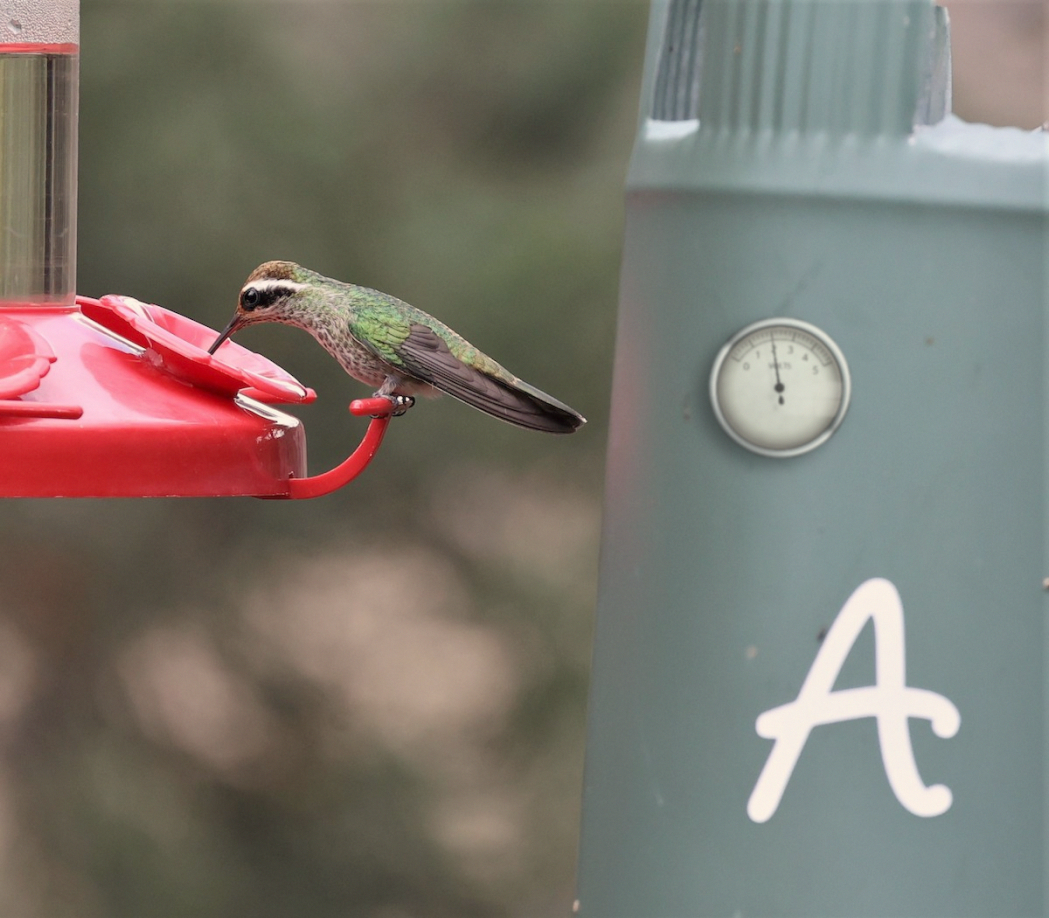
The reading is 2 V
